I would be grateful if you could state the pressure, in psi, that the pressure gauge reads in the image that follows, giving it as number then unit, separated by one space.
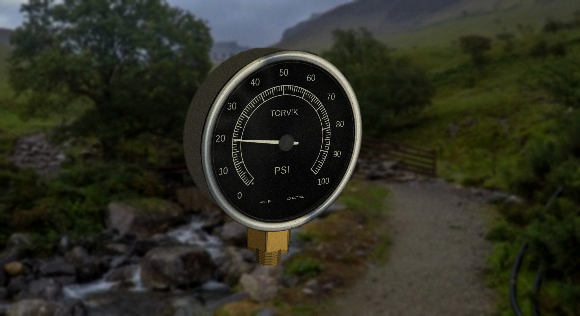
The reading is 20 psi
